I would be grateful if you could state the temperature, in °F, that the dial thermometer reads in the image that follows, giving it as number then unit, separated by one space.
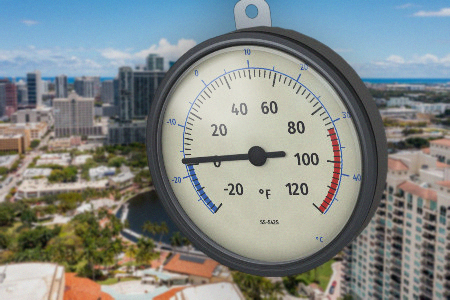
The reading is 2 °F
